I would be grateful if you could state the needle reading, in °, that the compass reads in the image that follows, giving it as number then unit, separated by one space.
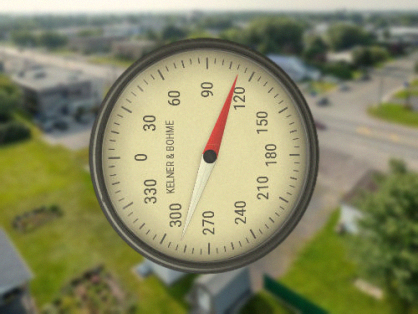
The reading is 110 °
